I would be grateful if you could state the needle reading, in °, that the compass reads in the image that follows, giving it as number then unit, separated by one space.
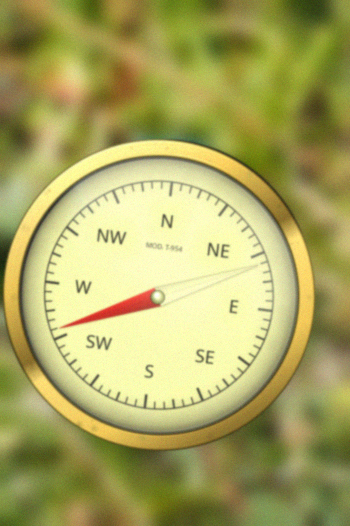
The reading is 245 °
